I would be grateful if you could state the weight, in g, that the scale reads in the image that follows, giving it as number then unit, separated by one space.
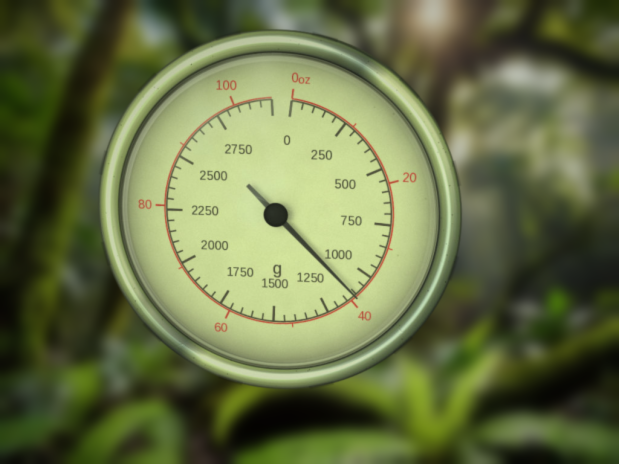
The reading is 1100 g
